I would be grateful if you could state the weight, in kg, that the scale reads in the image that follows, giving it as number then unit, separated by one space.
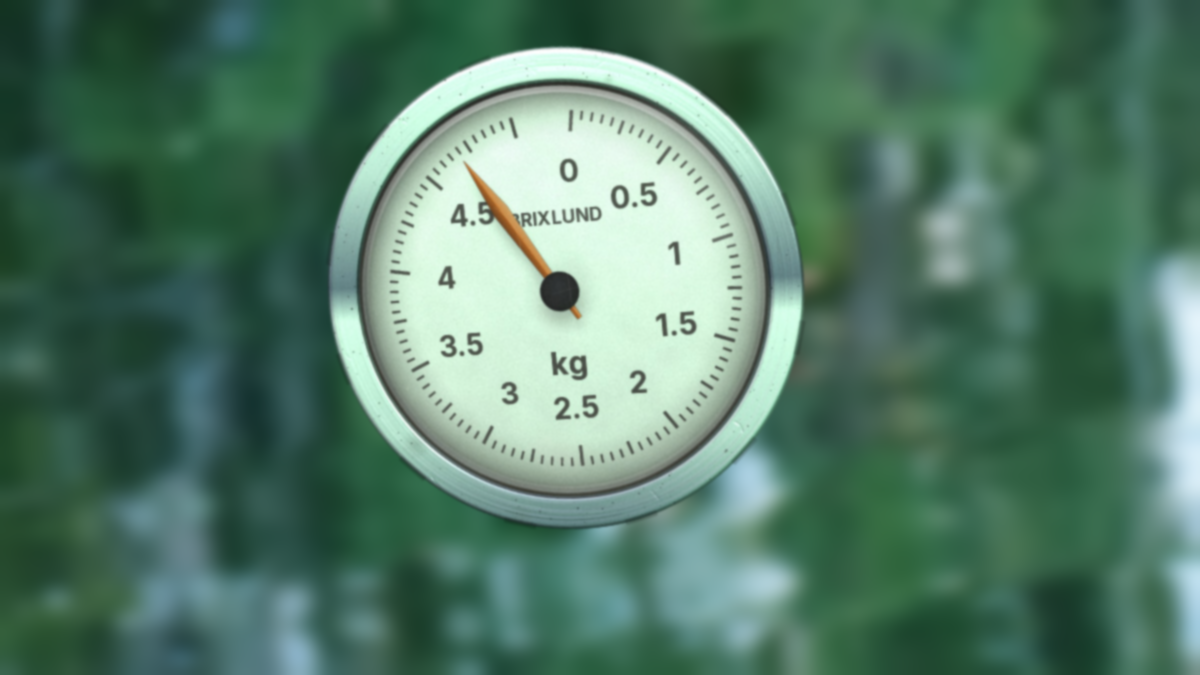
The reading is 4.7 kg
